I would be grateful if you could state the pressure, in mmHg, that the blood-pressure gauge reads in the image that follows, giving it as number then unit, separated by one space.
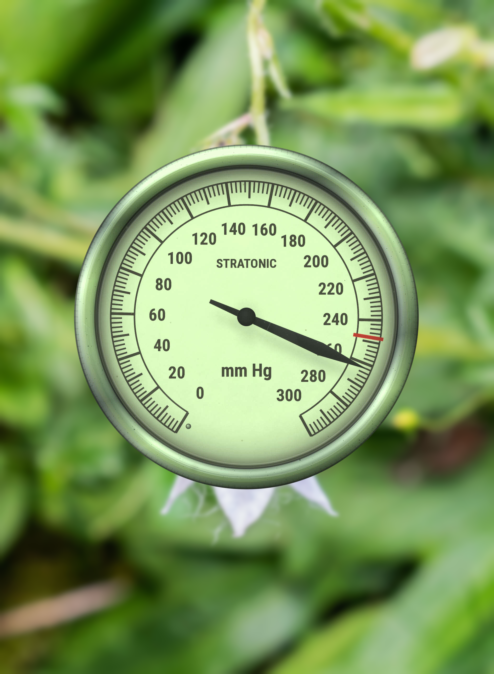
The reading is 262 mmHg
